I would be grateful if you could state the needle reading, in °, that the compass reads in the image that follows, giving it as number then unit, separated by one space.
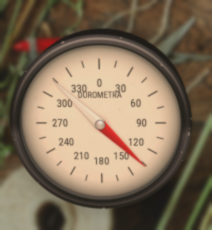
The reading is 135 °
